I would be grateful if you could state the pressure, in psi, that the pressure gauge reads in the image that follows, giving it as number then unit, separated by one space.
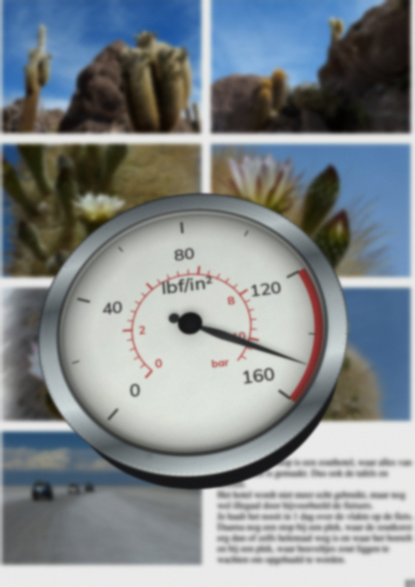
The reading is 150 psi
